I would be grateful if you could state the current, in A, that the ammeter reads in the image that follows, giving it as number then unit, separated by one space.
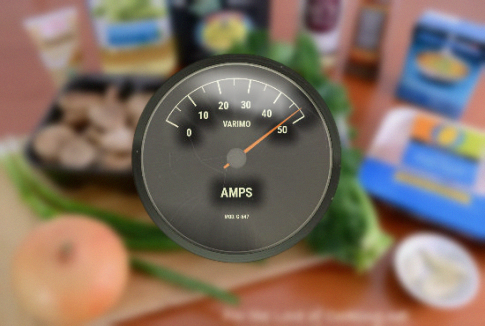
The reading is 47.5 A
